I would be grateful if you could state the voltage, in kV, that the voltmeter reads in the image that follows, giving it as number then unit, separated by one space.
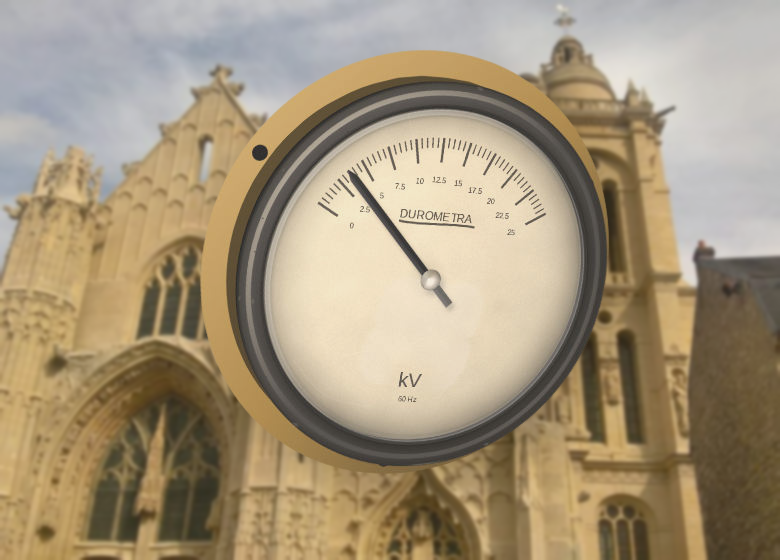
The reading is 3.5 kV
